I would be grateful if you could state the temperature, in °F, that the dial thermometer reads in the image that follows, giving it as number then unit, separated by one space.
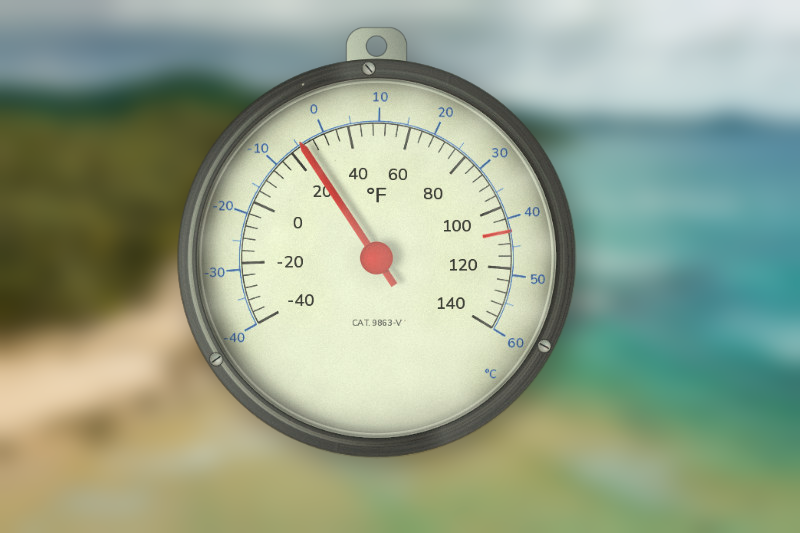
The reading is 24 °F
